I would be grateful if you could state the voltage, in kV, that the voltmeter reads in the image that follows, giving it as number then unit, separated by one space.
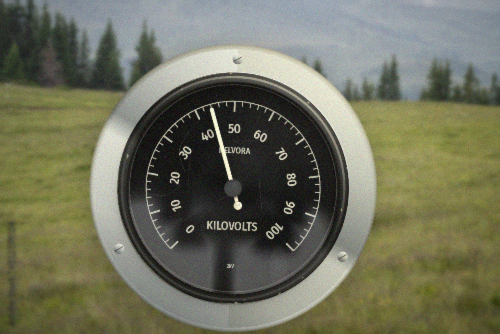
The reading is 44 kV
